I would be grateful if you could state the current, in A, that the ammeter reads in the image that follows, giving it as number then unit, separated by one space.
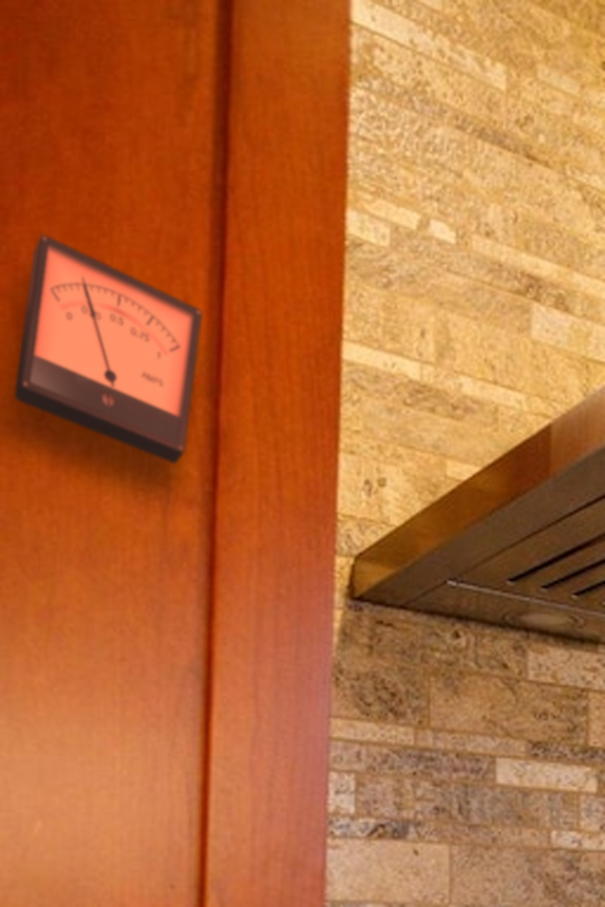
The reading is 0.25 A
